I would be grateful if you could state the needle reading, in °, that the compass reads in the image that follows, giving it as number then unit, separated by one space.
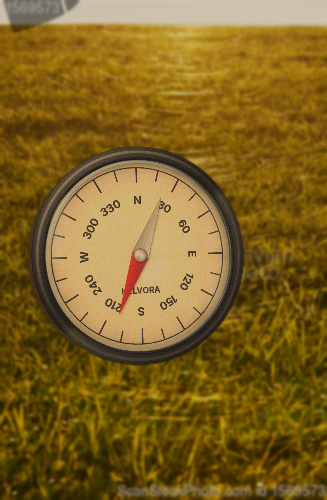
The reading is 202.5 °
